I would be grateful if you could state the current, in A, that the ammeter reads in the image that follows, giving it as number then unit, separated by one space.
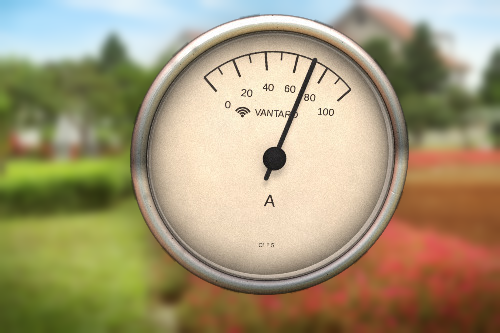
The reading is 70 A
